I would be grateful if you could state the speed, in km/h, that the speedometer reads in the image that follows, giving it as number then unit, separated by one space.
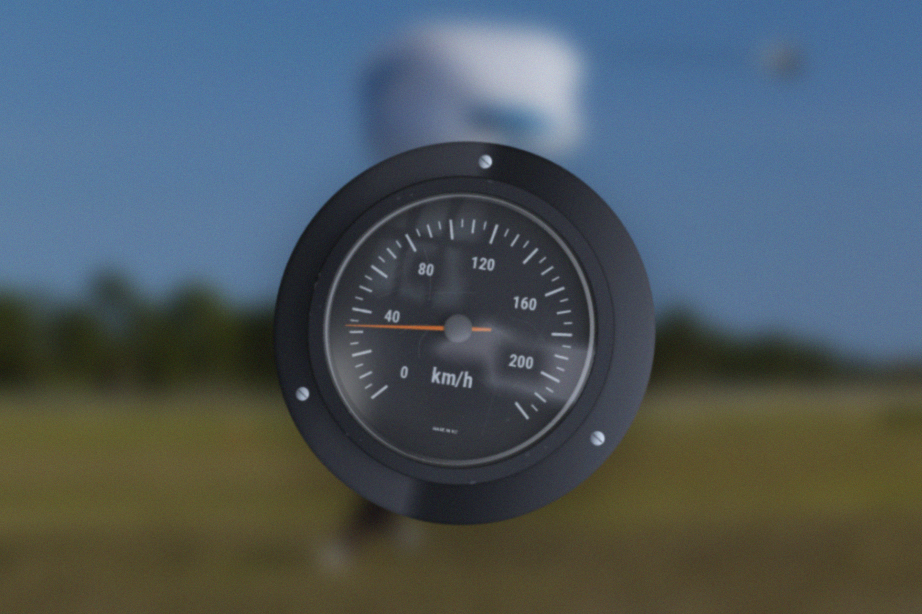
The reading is 32.5 km/h
